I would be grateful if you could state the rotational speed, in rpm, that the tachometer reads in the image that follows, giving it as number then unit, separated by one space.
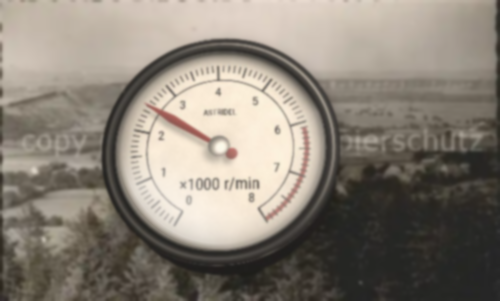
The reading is 2500 rpm
